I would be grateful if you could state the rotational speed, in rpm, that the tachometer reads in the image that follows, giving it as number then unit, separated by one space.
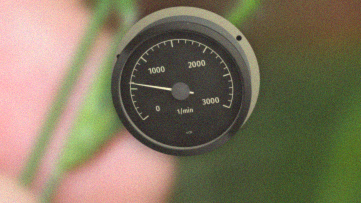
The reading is 600 rpm
